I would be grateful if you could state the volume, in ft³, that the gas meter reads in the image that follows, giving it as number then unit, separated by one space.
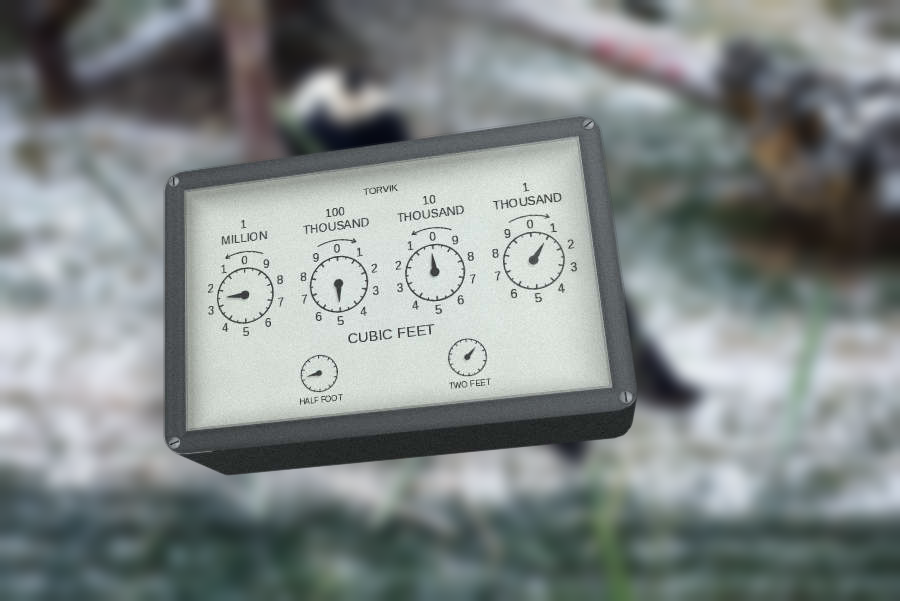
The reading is 250100 ft³
